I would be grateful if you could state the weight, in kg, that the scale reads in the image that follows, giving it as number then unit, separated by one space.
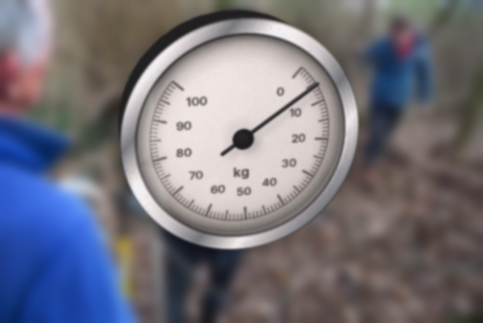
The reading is 5 kg
